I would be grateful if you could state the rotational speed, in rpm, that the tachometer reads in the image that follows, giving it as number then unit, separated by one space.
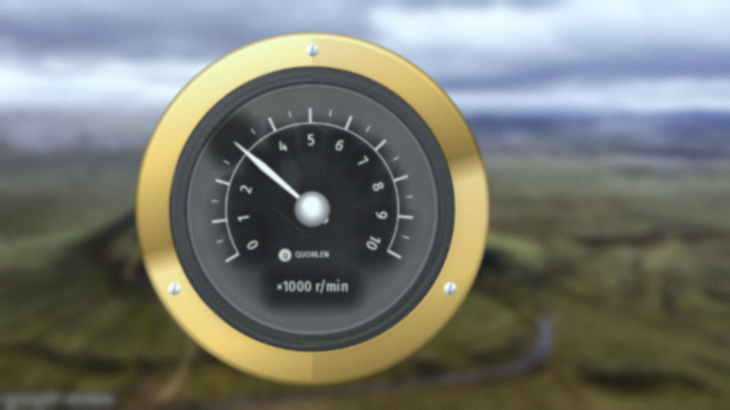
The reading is 3000 rpm
